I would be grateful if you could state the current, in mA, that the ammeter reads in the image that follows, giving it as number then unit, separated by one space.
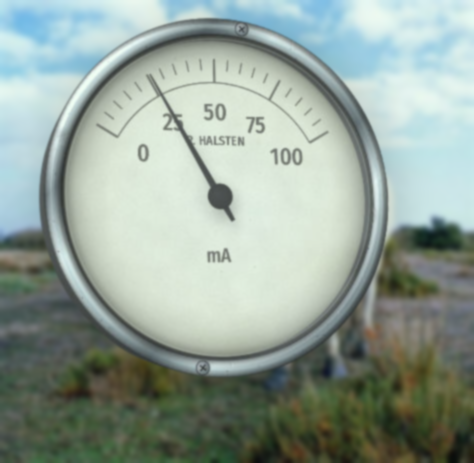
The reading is 25 mA
